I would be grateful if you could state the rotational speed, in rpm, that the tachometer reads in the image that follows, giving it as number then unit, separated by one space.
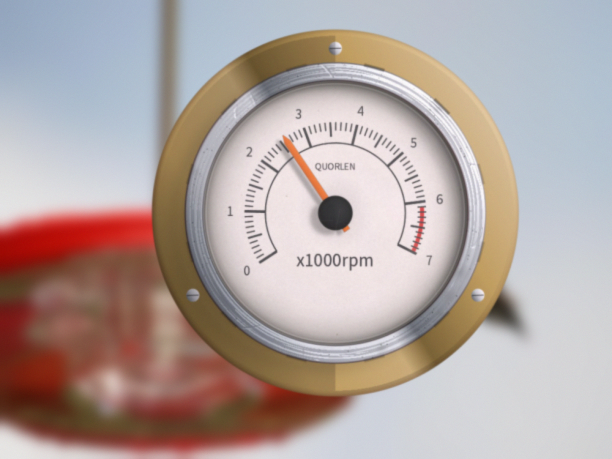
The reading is 2600 rpm
